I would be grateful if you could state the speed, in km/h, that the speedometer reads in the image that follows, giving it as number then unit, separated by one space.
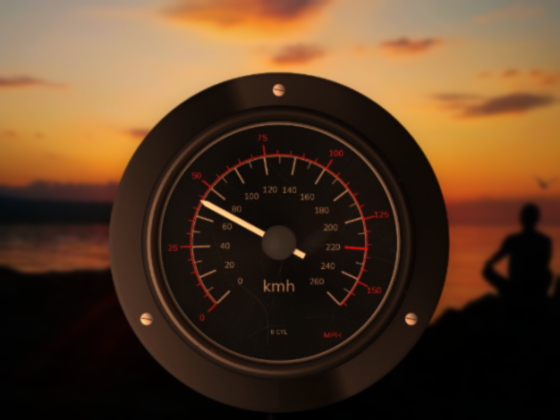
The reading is 70 km/h
